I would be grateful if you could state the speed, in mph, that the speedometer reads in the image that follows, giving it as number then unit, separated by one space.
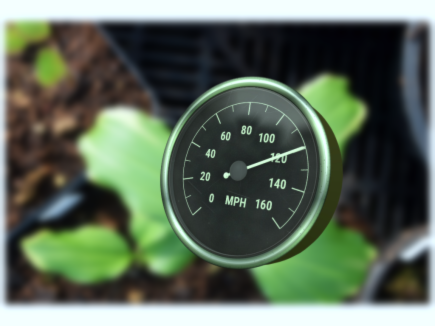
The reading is 120 mph
